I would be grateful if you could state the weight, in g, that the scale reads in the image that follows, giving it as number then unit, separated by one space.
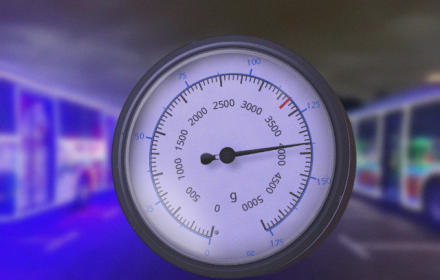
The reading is 3900 g
